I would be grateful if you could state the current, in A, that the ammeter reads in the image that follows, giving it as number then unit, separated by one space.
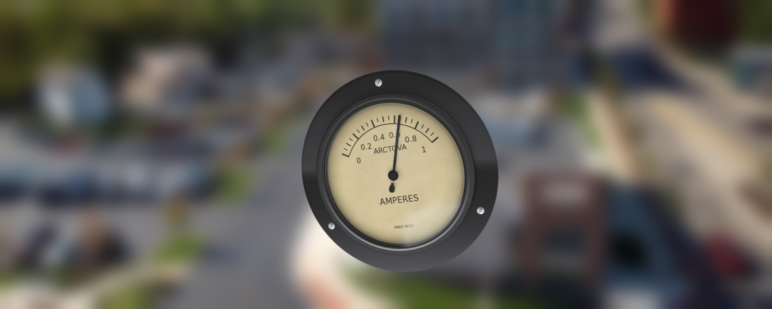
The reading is 0.65 A
